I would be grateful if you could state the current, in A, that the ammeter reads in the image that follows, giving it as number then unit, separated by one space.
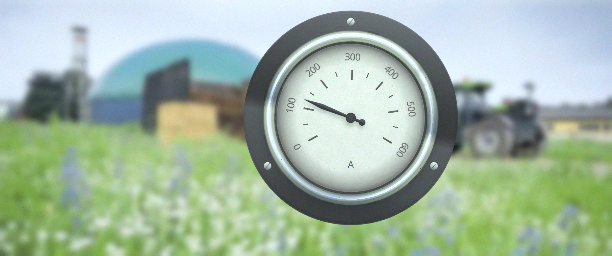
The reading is 125 A
